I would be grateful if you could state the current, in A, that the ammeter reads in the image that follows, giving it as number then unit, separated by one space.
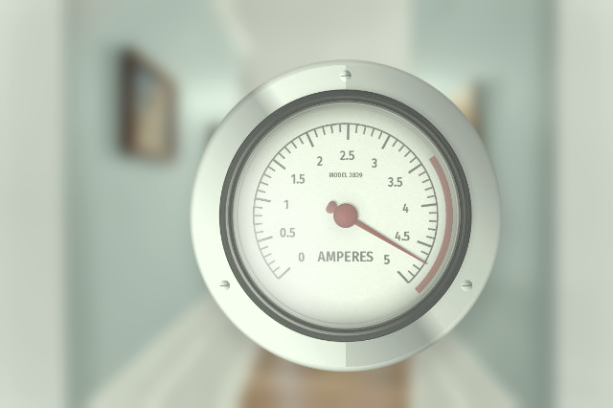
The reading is 4.7 A
